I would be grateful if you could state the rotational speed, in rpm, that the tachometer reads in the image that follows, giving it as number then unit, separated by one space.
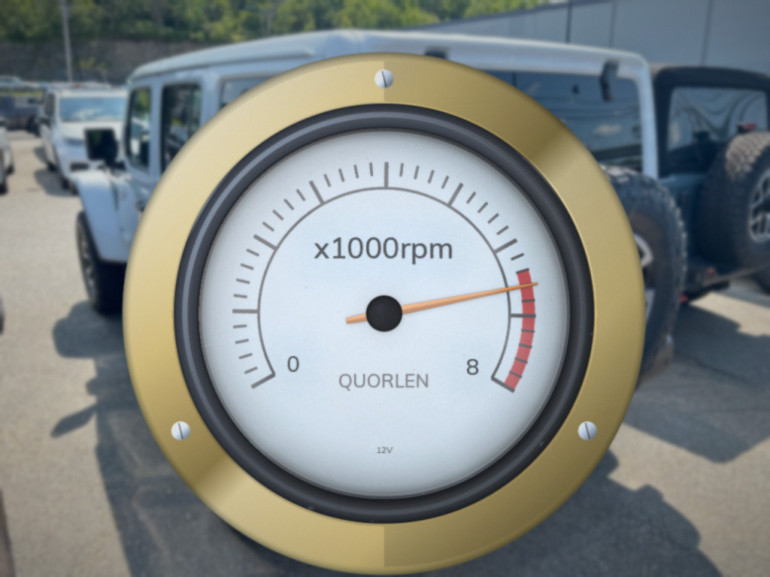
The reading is 6600 rpm
